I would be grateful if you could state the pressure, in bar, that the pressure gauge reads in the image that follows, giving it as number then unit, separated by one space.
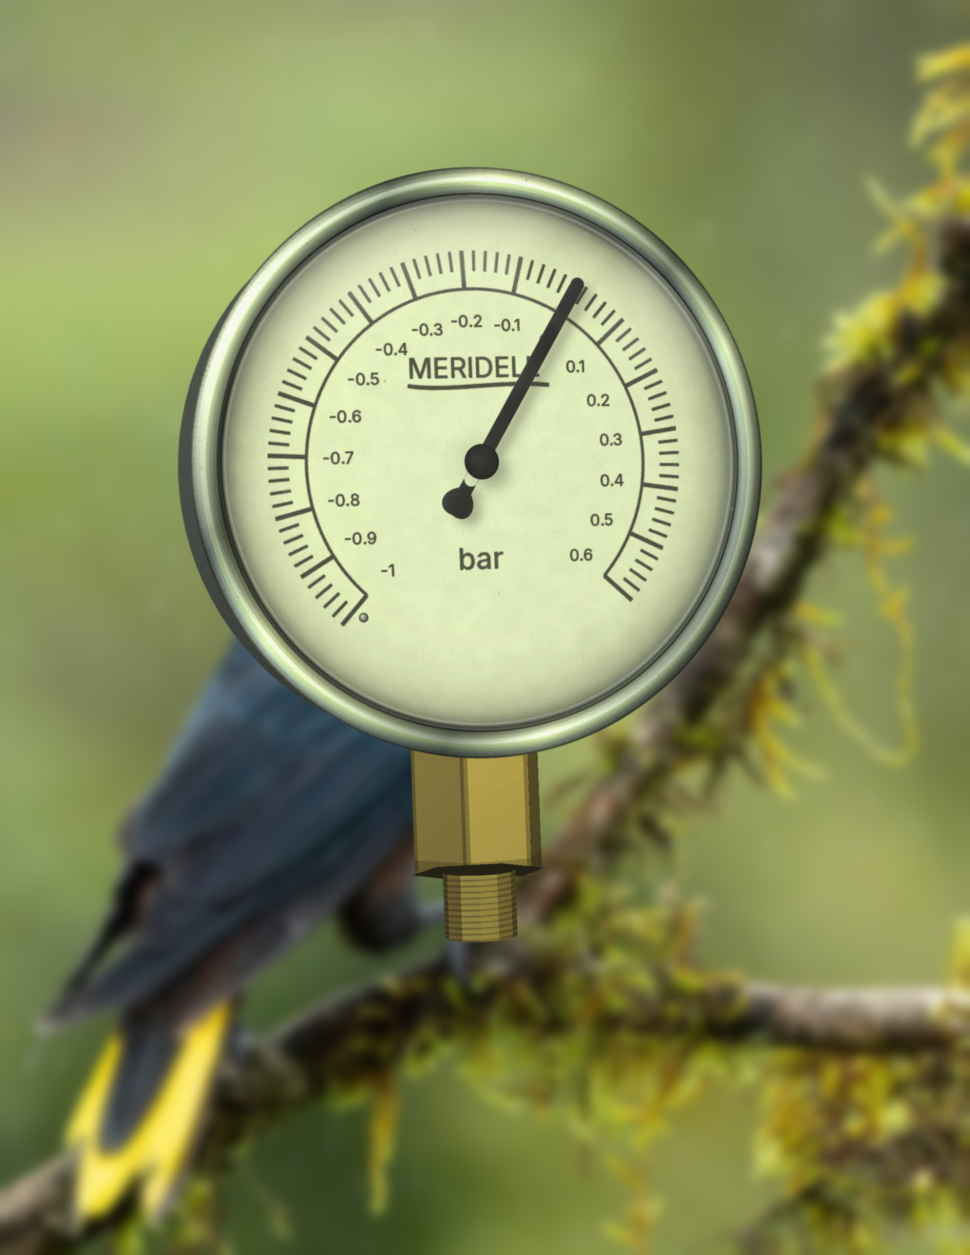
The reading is 0 bar
